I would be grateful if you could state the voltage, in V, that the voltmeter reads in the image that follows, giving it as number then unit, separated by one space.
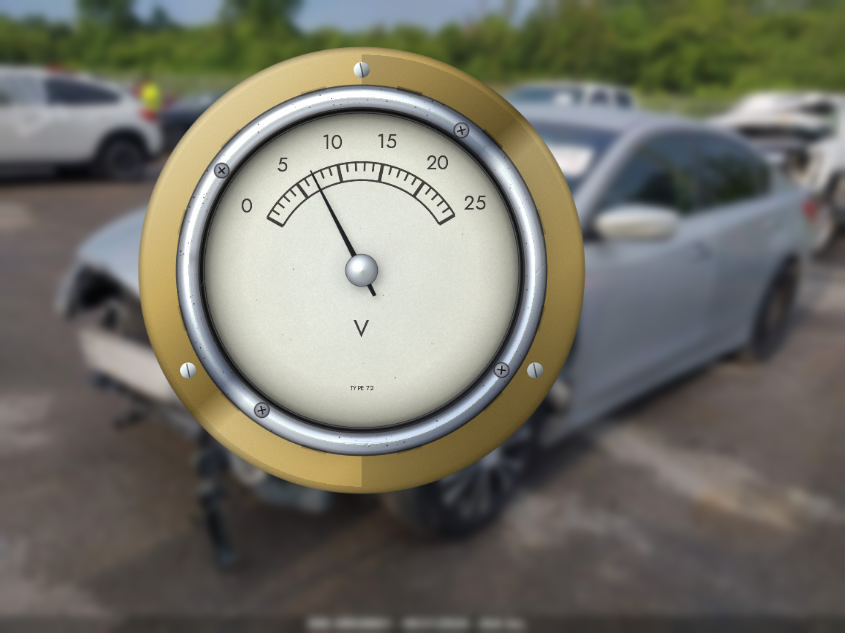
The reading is 7 V
